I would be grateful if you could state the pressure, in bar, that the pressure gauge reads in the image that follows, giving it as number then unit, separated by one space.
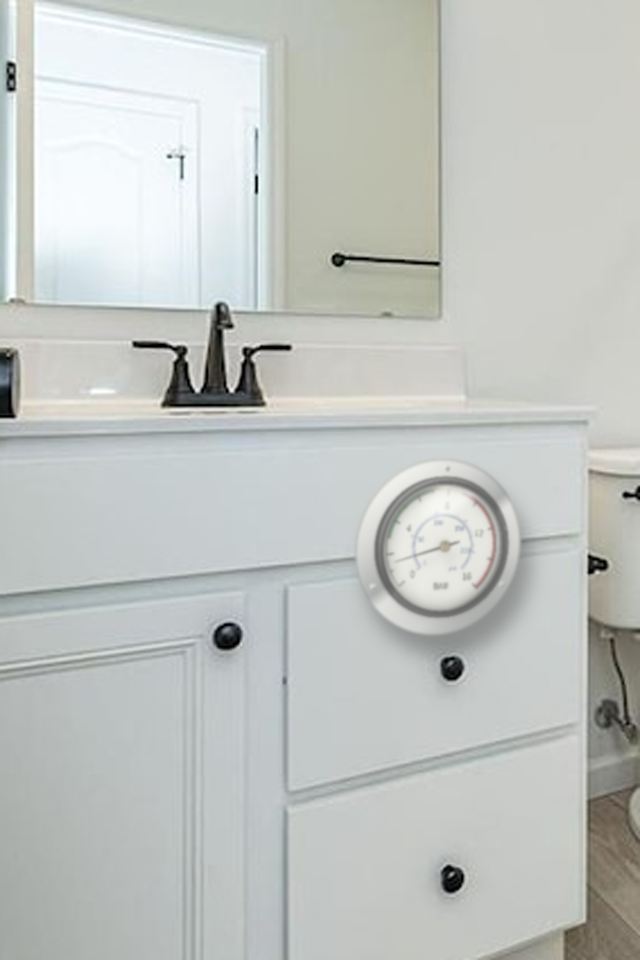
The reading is 1.5 bar
